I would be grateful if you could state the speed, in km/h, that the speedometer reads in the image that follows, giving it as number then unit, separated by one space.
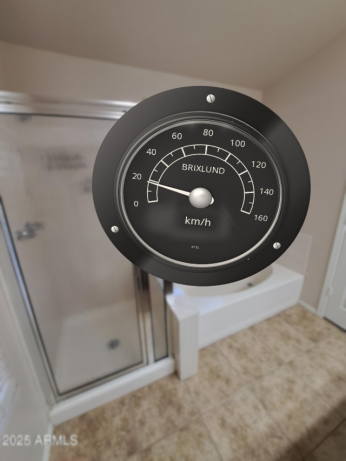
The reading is 20 km/h
